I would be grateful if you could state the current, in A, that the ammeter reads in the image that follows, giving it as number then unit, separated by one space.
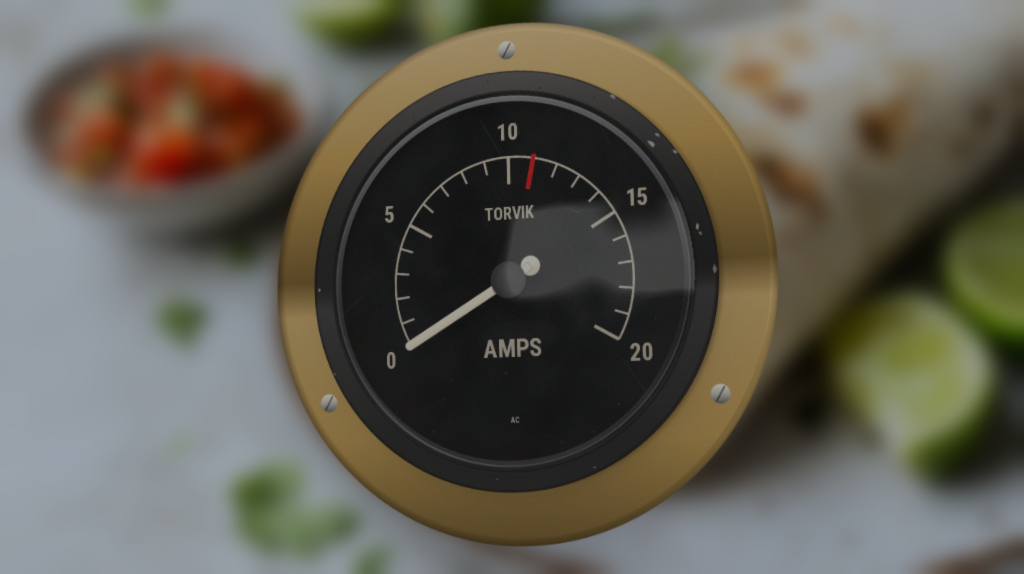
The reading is 0 A
